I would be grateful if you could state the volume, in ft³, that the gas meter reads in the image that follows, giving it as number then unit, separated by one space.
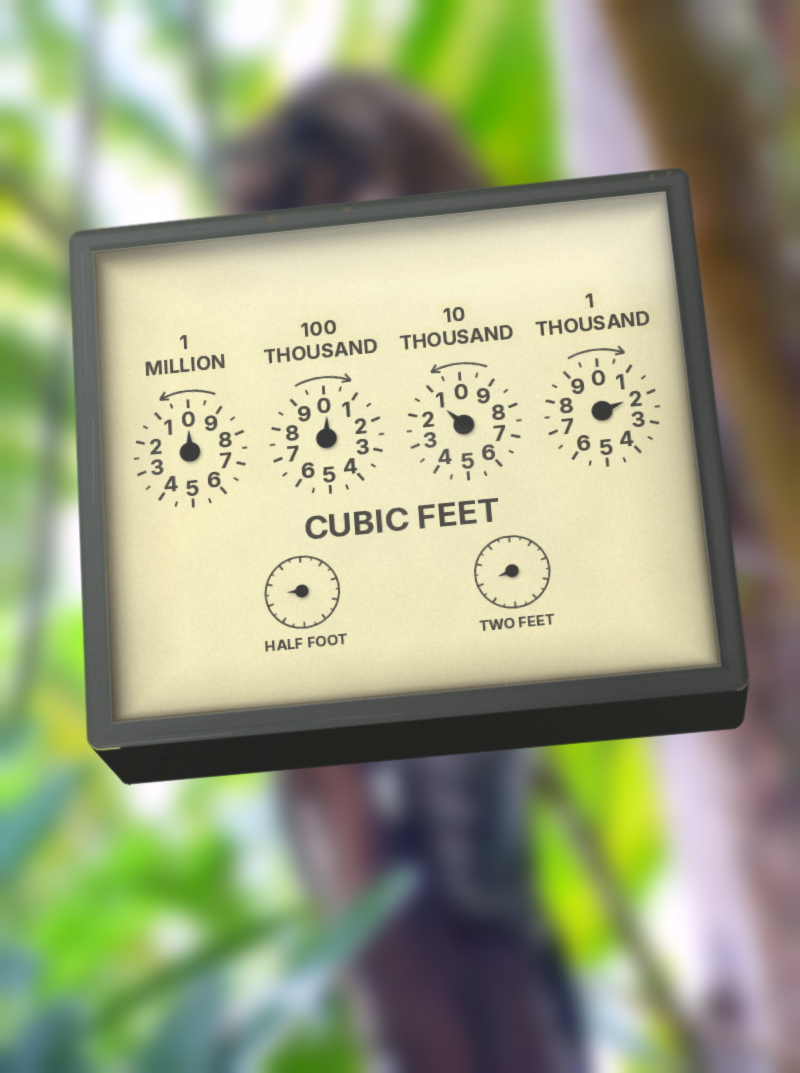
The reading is 1200 ft³
